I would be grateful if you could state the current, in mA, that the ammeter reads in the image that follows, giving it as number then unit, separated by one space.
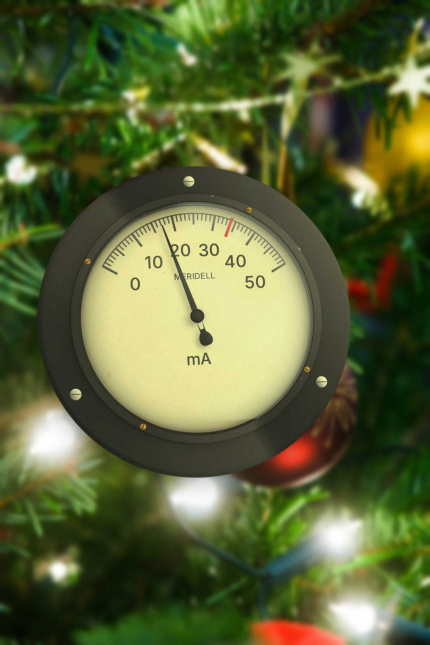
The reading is 17 mA
